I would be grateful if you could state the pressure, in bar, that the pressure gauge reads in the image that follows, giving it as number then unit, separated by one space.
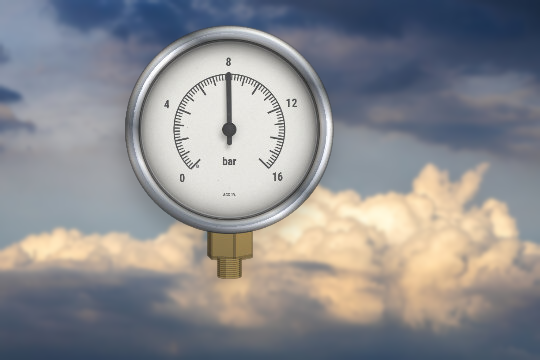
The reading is 8 bar
